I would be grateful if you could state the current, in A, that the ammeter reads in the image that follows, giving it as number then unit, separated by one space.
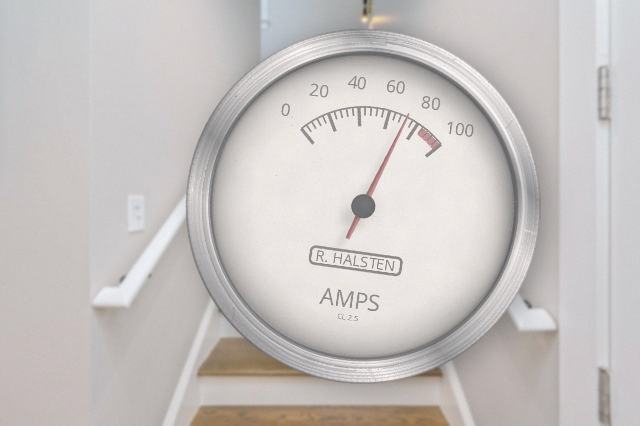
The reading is 72 A
